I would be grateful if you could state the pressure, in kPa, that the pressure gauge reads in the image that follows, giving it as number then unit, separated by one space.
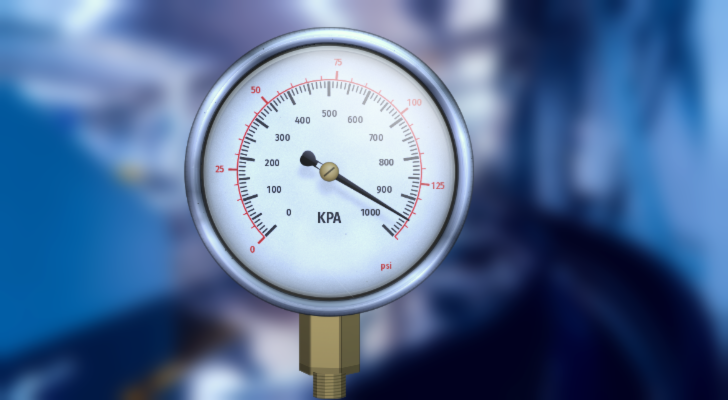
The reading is 950 kPa
